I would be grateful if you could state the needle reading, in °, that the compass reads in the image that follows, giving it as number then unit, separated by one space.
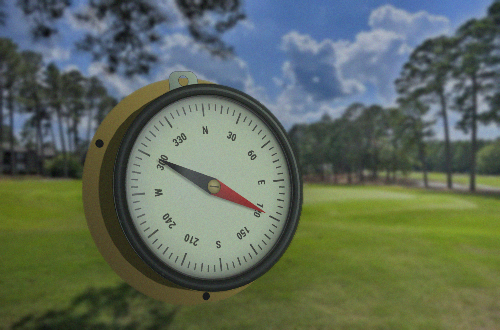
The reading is 120 °
